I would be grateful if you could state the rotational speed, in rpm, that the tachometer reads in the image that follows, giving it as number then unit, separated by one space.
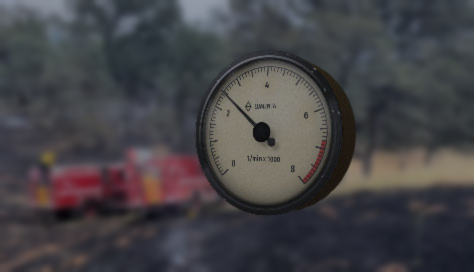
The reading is 2500 rpm
